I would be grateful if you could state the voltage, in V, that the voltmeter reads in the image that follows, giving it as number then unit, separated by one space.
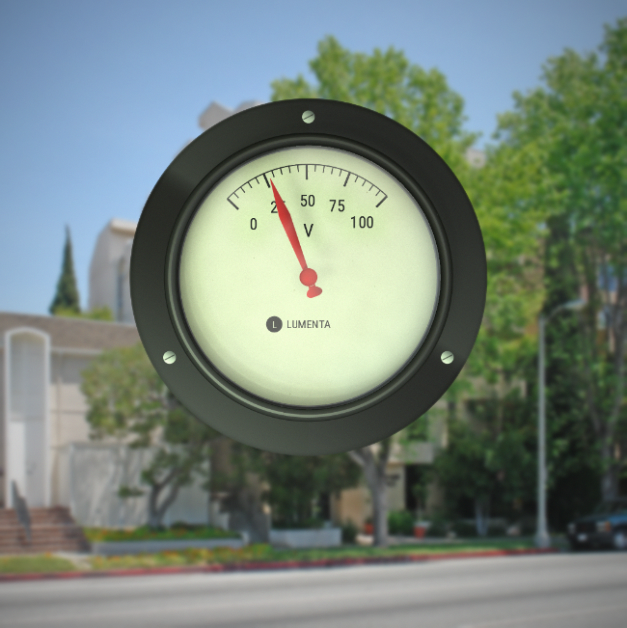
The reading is 27.5 V
